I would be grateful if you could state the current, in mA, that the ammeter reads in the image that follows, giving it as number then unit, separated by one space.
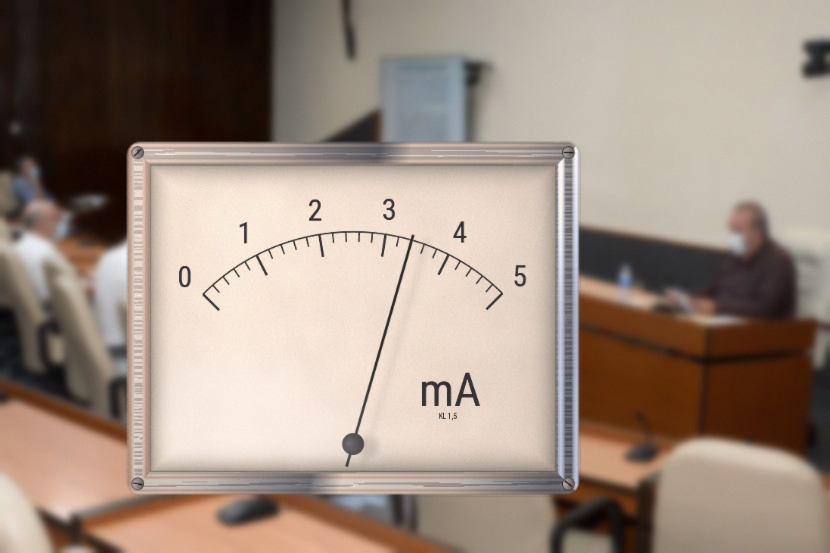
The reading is 3.4 mA
